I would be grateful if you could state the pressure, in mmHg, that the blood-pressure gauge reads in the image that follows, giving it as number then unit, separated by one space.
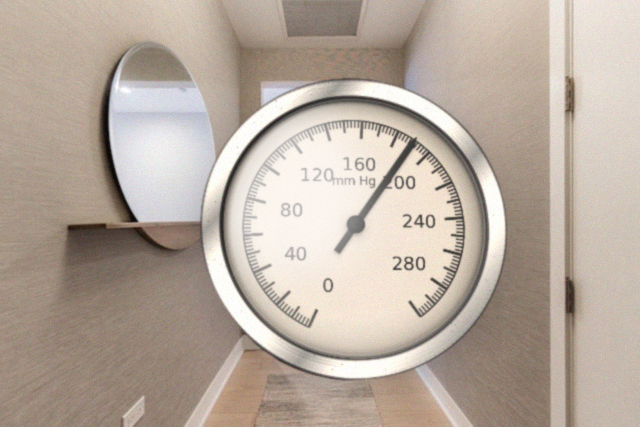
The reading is 190 mmHg
